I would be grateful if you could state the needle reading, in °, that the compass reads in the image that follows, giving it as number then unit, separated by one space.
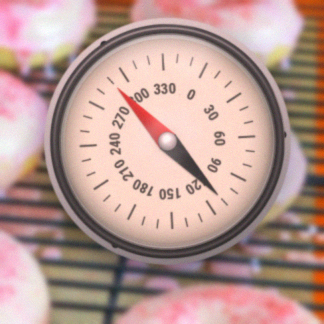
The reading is 290 °
